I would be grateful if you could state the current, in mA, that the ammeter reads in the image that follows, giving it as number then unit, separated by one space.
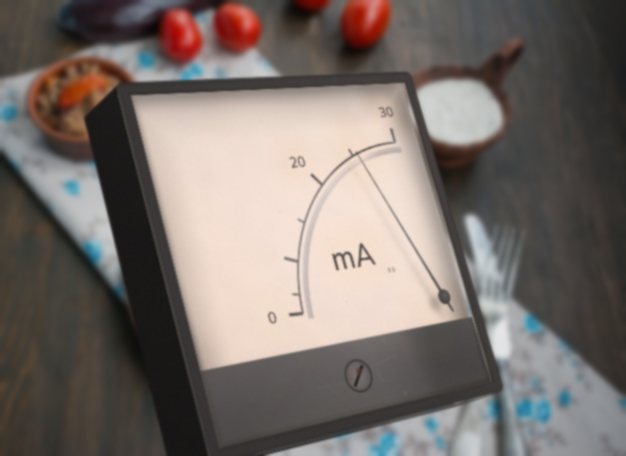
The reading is 25 mA
